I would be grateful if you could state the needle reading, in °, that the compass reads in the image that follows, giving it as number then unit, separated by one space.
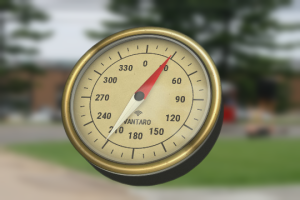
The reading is 30 °
